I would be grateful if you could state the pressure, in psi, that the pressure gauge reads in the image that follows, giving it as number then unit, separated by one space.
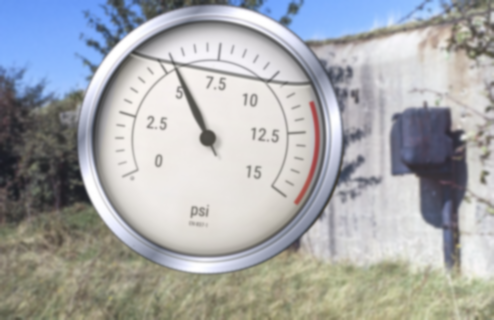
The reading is 5.5 psi
